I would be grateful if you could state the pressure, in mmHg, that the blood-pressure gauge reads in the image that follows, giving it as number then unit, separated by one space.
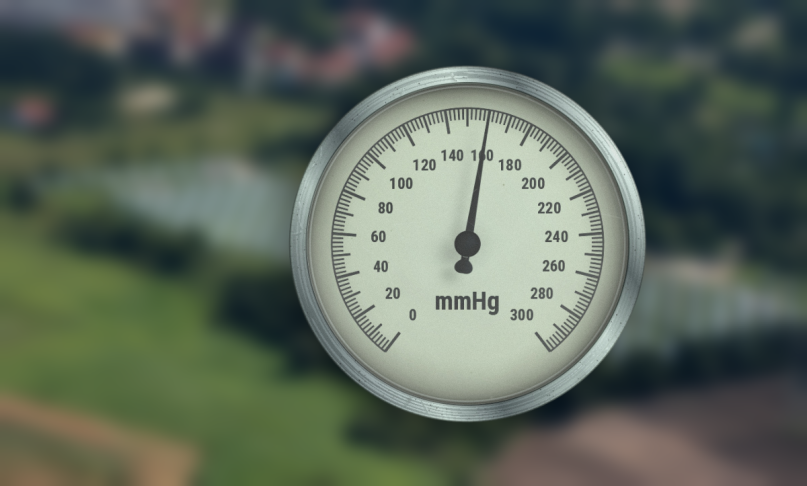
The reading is 160 mmHg
